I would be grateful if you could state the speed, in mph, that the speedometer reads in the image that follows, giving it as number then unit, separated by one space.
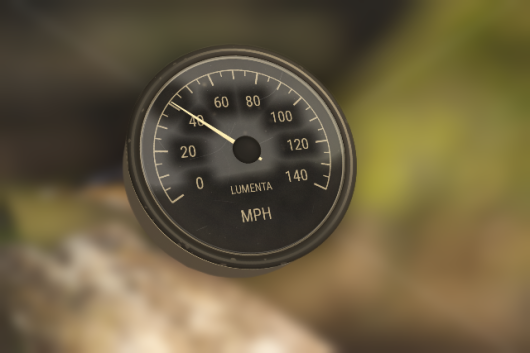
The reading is 40 mph
